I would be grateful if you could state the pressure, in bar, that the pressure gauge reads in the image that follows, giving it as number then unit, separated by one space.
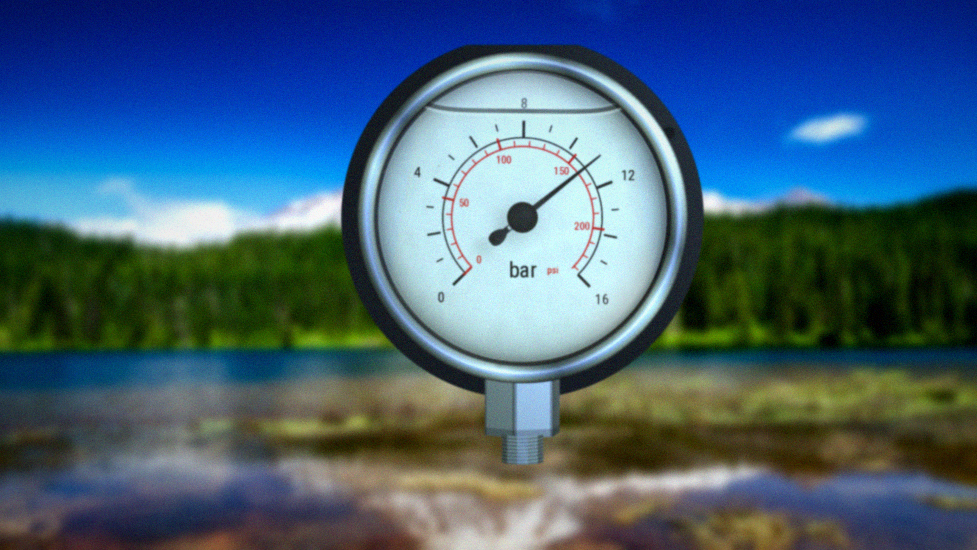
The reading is 11 bar
